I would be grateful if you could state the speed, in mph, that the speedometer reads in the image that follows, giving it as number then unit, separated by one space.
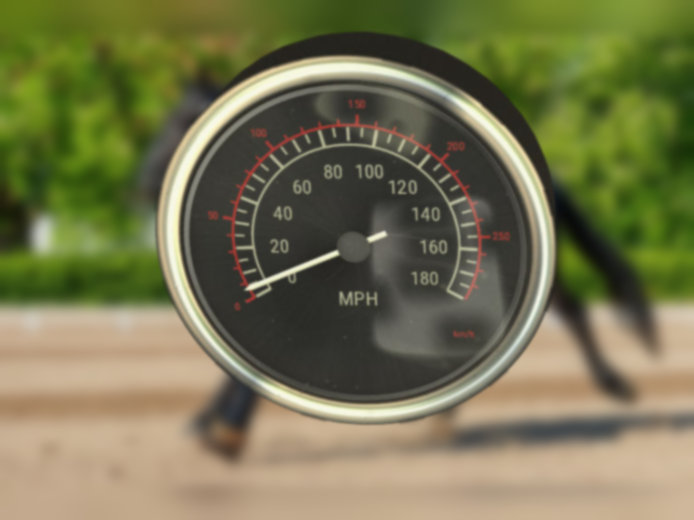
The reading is 5 mph
